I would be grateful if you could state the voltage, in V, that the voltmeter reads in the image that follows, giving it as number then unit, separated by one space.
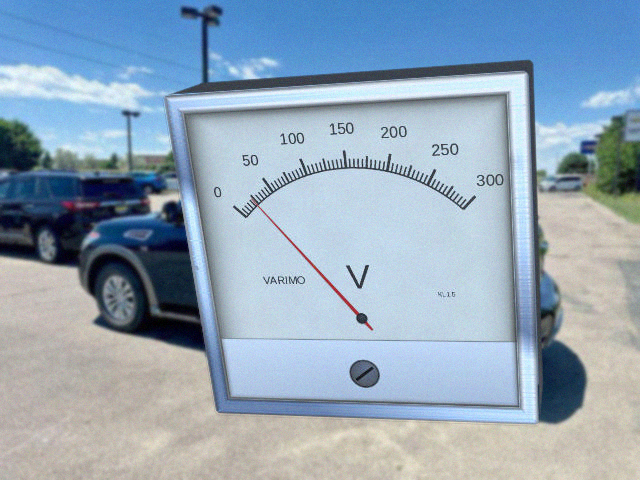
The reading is 25 V
